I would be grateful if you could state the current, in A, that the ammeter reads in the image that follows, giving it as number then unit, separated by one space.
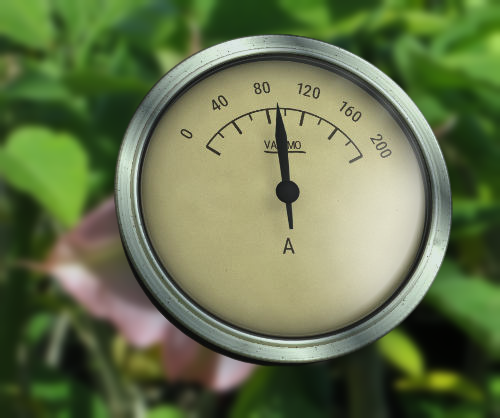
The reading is 90 A
